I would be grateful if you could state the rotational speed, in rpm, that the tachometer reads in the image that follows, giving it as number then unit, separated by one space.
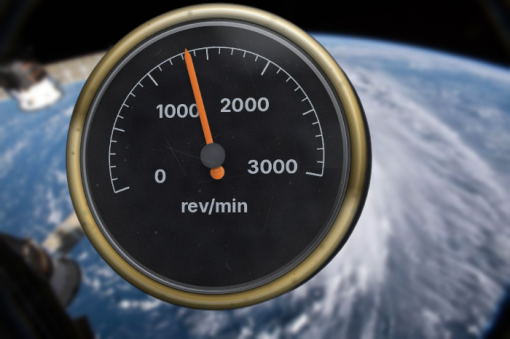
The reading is 1350 rpm
